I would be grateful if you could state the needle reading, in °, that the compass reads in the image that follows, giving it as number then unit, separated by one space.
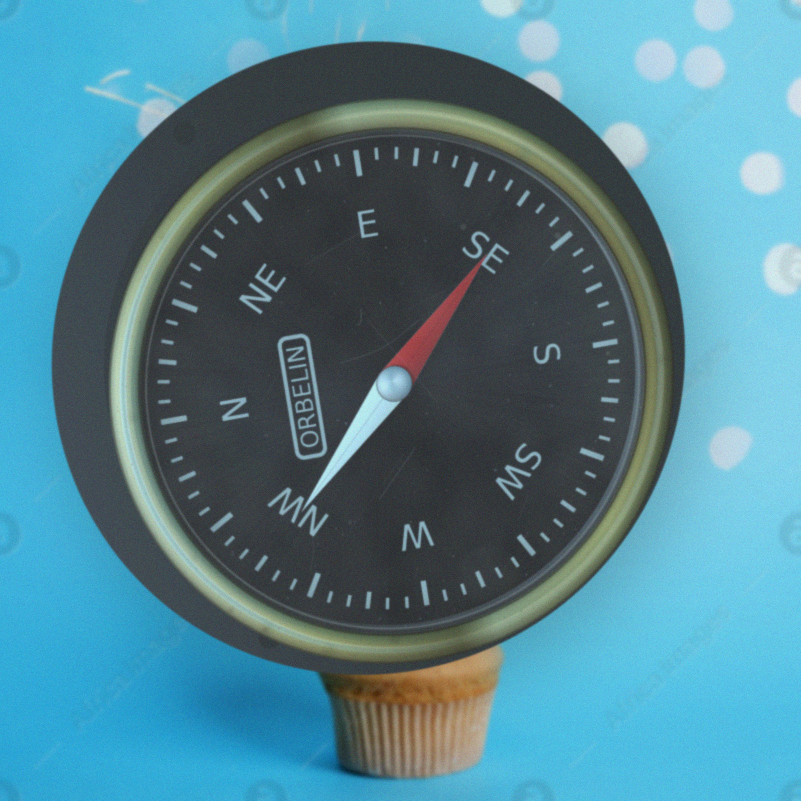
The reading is 135 °
